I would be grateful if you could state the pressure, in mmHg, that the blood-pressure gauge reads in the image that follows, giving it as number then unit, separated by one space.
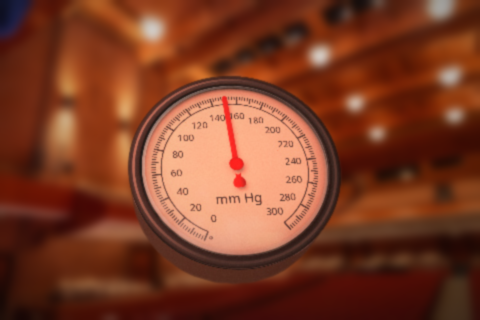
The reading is 150 mmHg
